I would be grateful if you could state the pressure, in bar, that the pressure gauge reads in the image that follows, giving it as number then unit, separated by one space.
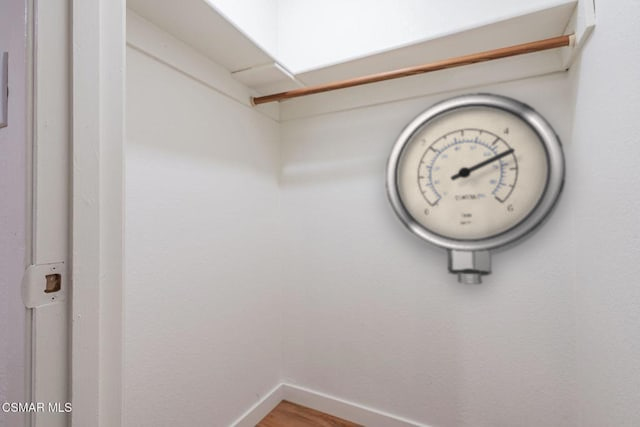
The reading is 4.5 bar
